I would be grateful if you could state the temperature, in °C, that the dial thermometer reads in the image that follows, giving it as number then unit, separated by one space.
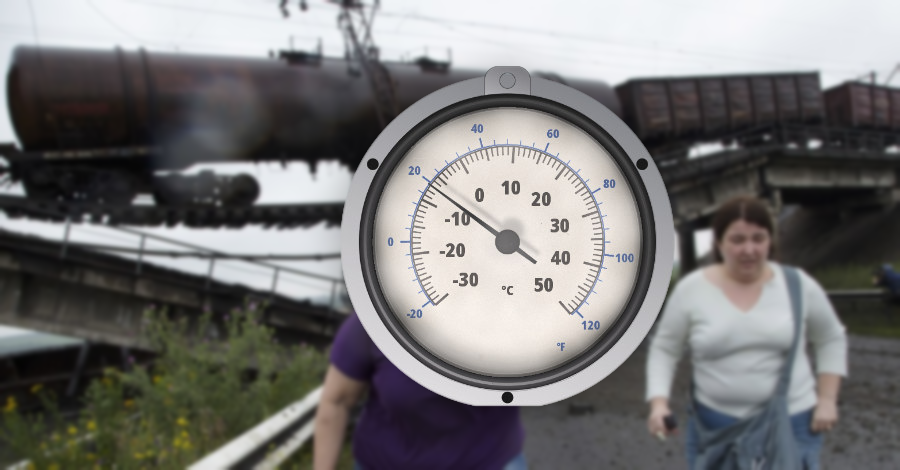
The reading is -7 °C
